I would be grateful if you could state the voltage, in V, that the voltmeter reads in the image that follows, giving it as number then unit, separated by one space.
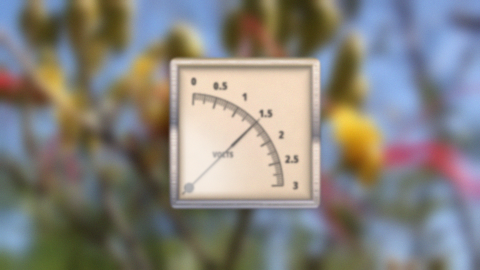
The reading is 1.5 V
